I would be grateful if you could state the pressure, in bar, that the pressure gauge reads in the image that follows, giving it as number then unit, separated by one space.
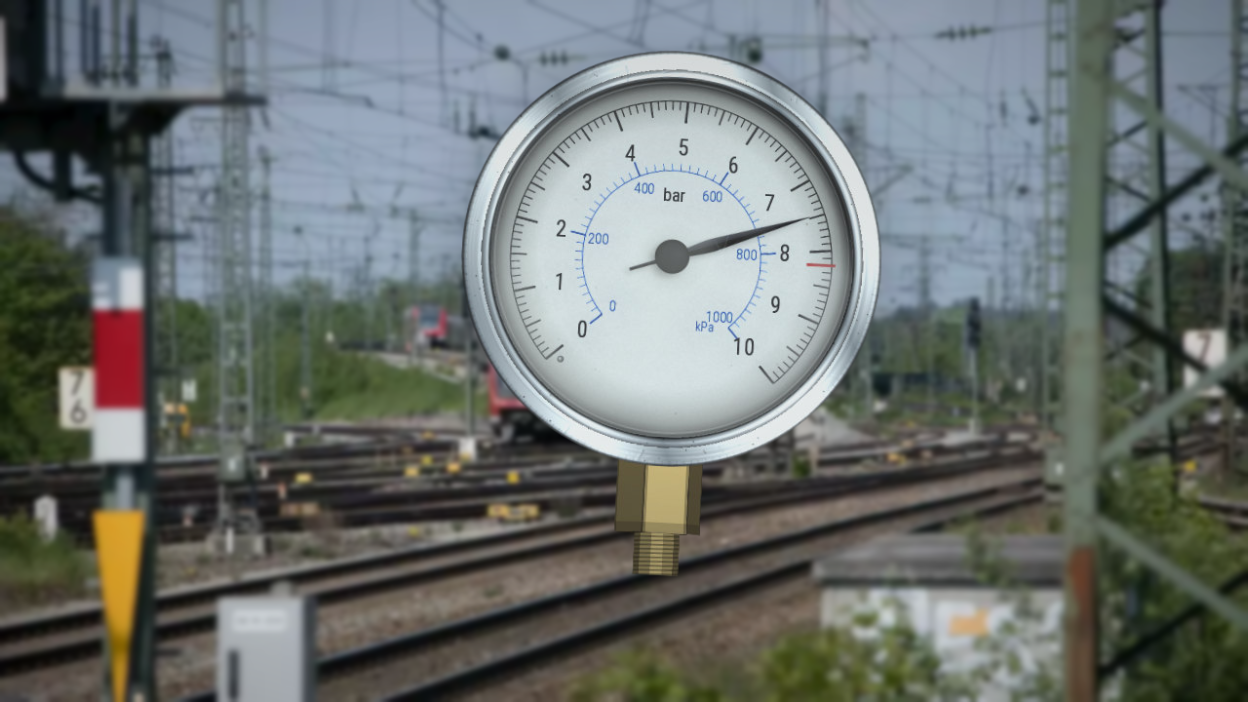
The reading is 7.5 bar
